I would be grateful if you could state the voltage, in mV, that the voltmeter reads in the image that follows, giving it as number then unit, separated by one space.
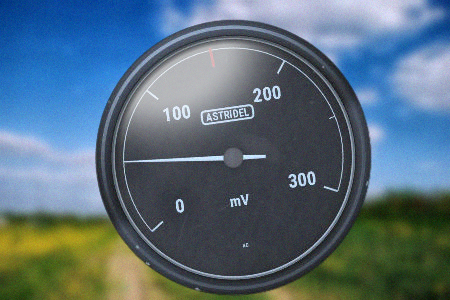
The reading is 50 mV
